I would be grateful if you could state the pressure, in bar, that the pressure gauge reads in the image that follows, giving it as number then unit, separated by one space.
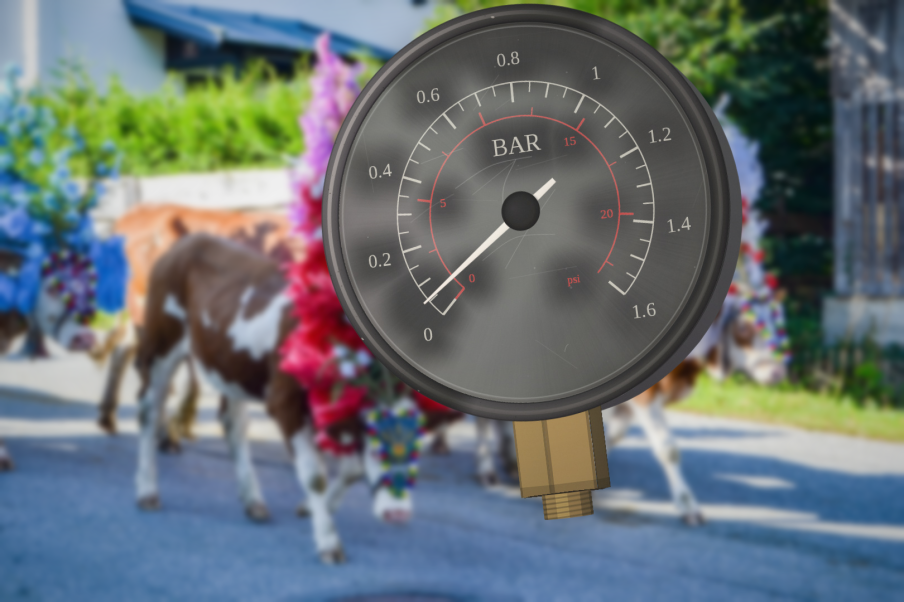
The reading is 0.05 bar
